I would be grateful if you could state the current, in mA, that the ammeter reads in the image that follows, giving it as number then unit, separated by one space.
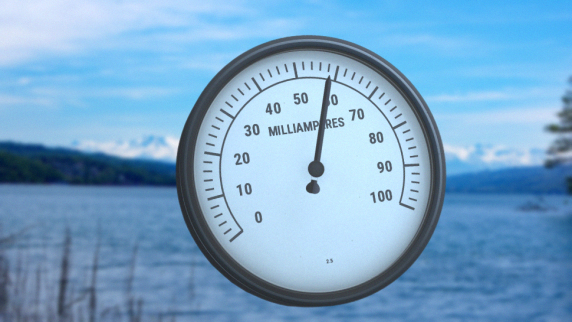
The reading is 58 mA
